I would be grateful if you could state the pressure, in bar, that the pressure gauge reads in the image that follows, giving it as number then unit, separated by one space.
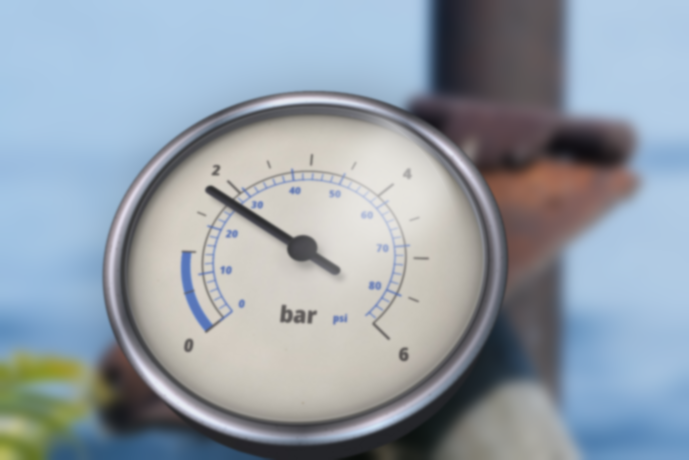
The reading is 1.75 bar
